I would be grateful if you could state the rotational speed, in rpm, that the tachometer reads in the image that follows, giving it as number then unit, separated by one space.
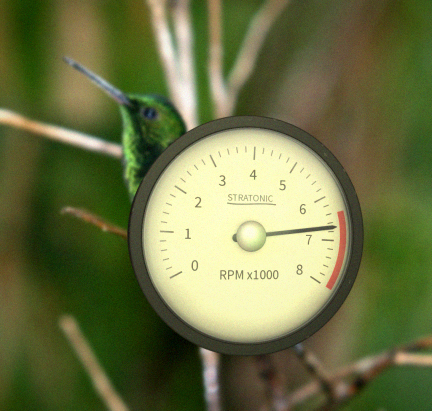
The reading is 6700 rpm
